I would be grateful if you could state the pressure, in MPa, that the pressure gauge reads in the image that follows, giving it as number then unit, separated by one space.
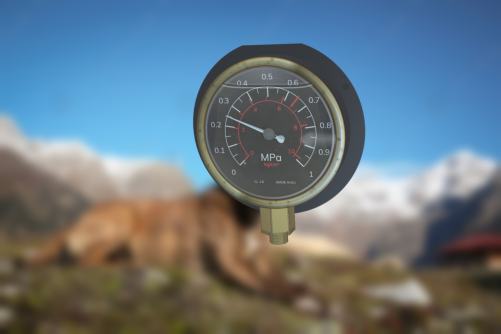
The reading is 0.25 MPa
